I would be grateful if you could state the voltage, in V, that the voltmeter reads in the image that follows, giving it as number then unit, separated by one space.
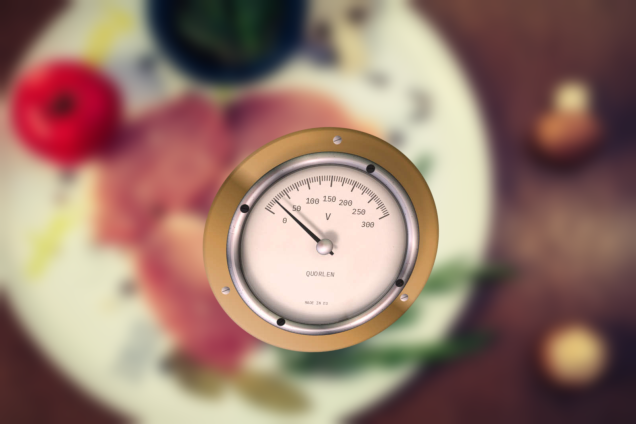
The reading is 25 V
